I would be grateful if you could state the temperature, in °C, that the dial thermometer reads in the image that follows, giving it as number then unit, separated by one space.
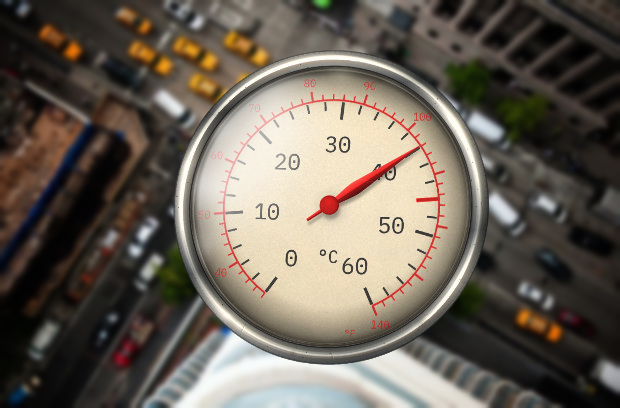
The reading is 40 °C
